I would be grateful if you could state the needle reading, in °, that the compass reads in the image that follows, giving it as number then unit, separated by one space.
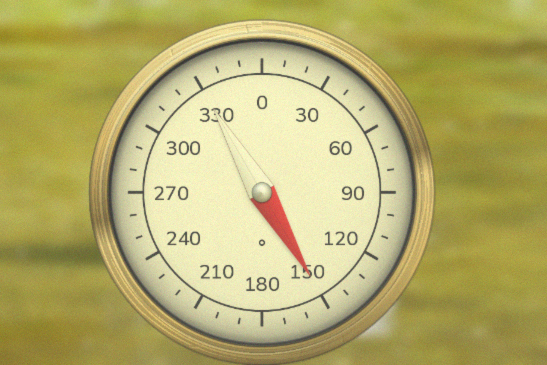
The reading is 150 °
